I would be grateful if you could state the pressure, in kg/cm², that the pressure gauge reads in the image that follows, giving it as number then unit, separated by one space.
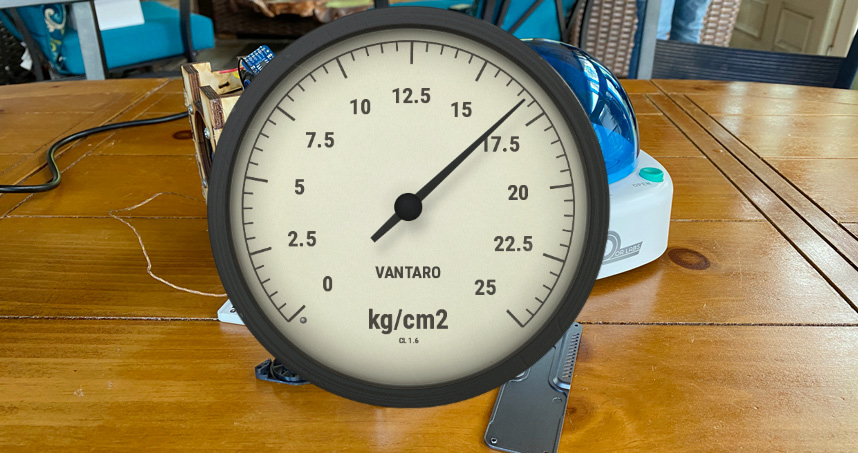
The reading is 16.75 kg/cm²
